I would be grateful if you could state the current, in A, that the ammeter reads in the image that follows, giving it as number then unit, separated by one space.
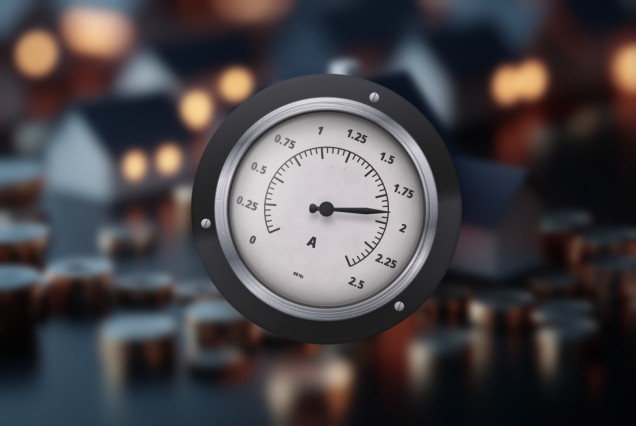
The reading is 1.9 A
